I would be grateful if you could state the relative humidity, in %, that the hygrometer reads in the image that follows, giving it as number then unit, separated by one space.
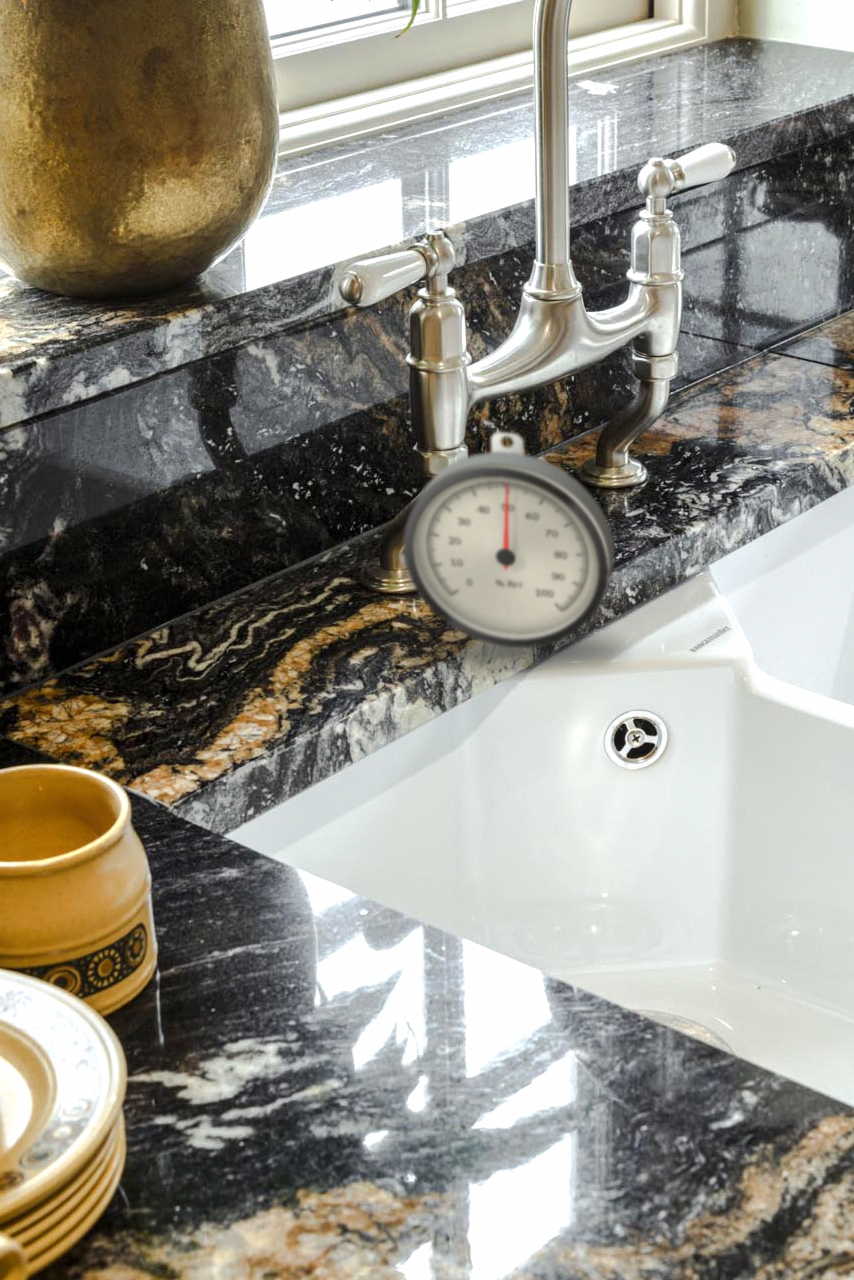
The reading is 50 %
